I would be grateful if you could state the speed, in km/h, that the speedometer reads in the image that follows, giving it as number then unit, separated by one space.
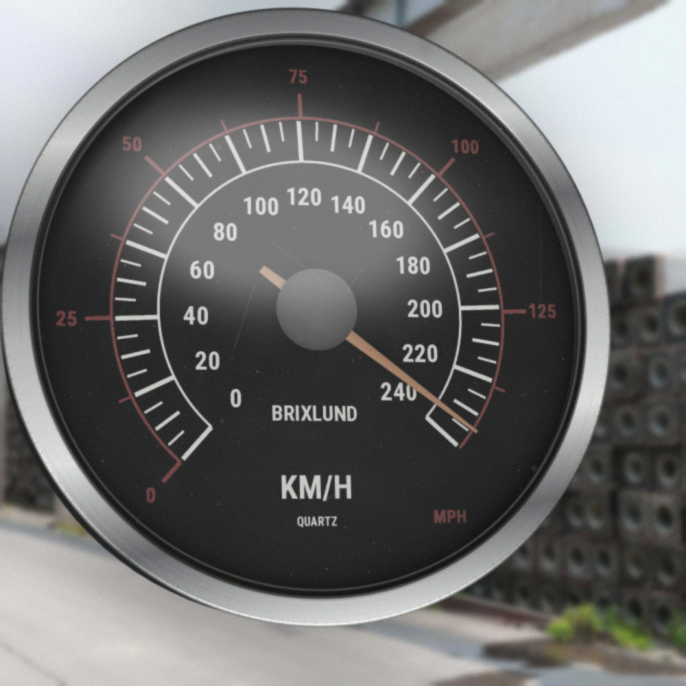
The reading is 235 km/h
